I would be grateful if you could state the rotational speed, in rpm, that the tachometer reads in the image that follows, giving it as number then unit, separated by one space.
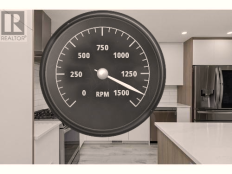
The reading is 1400 rpm
